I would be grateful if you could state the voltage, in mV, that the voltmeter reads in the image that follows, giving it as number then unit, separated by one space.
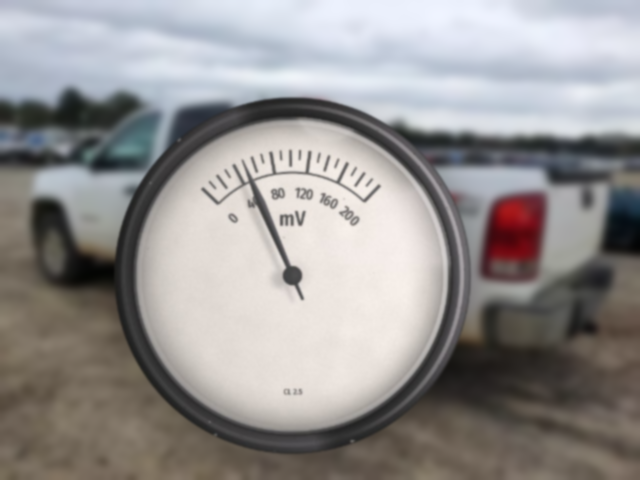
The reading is 50 mV
